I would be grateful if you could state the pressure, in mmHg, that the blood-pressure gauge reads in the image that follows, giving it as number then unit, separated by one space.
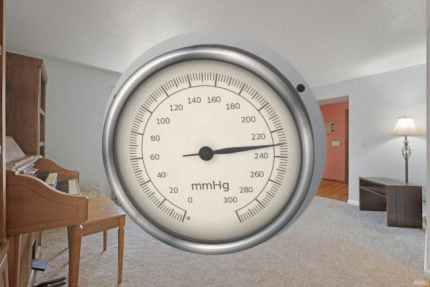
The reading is 230 mmHg
